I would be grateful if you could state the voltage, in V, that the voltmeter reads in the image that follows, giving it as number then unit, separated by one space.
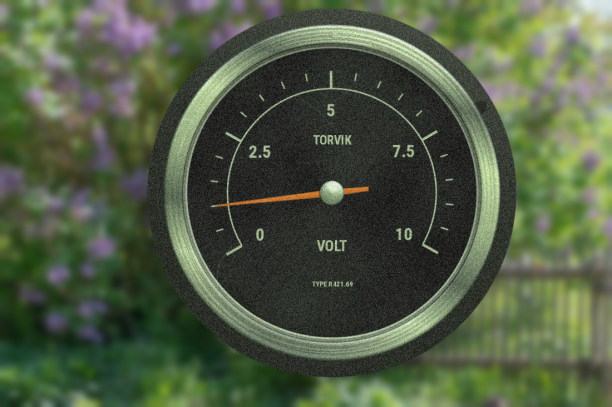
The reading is 1 V
